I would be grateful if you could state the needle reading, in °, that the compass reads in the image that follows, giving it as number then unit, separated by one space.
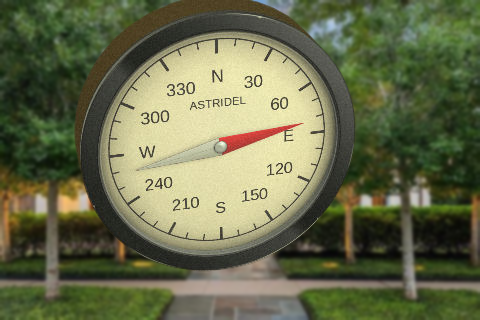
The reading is 80 °
